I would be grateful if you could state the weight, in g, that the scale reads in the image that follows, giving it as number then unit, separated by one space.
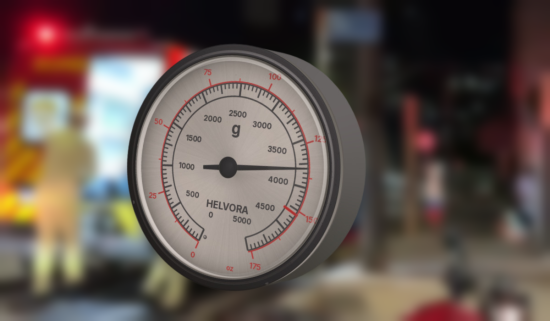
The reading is 3800 g
